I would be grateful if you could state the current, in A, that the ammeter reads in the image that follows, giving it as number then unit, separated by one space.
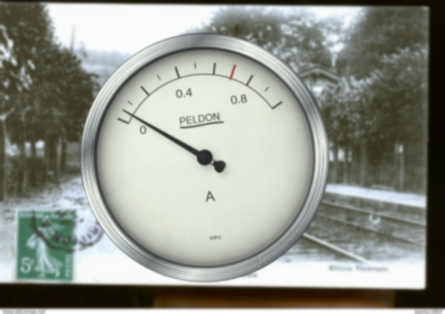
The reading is 0.05 A
